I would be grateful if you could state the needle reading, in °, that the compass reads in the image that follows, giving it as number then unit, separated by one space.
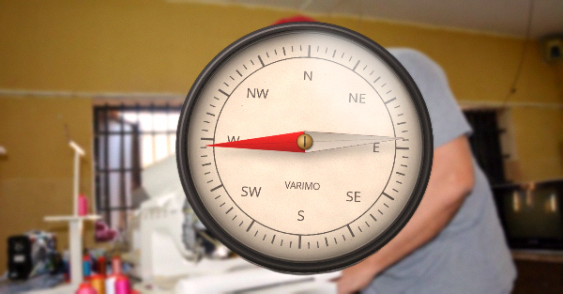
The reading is 265 °
